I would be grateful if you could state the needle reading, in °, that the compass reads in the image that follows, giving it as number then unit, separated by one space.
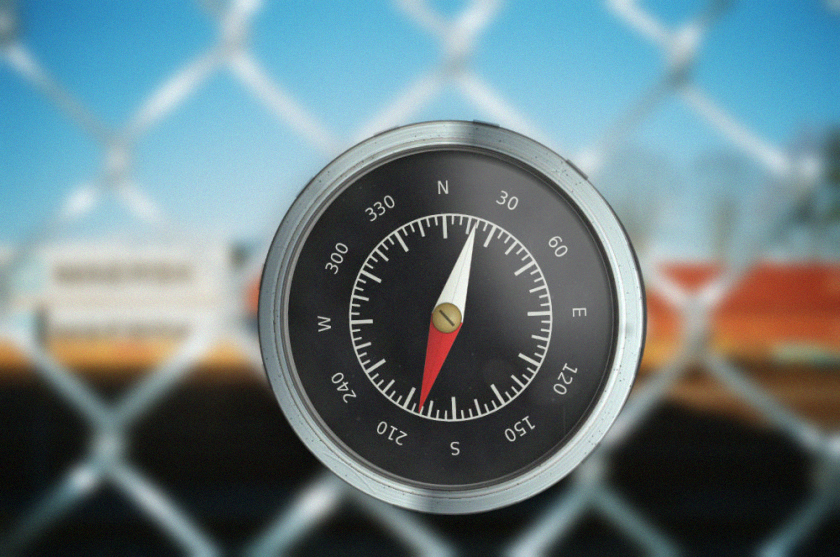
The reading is 200 °
